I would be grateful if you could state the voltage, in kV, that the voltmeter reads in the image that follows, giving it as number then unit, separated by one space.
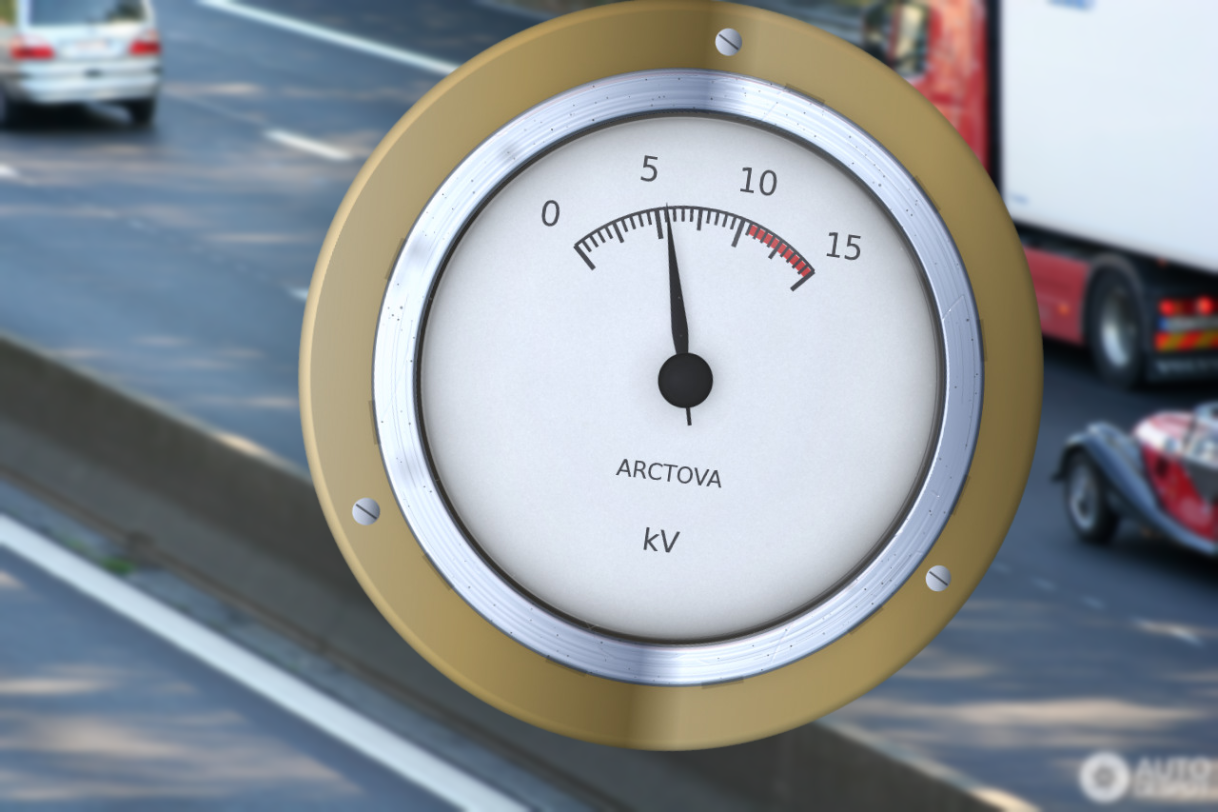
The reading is 5.5 kV
